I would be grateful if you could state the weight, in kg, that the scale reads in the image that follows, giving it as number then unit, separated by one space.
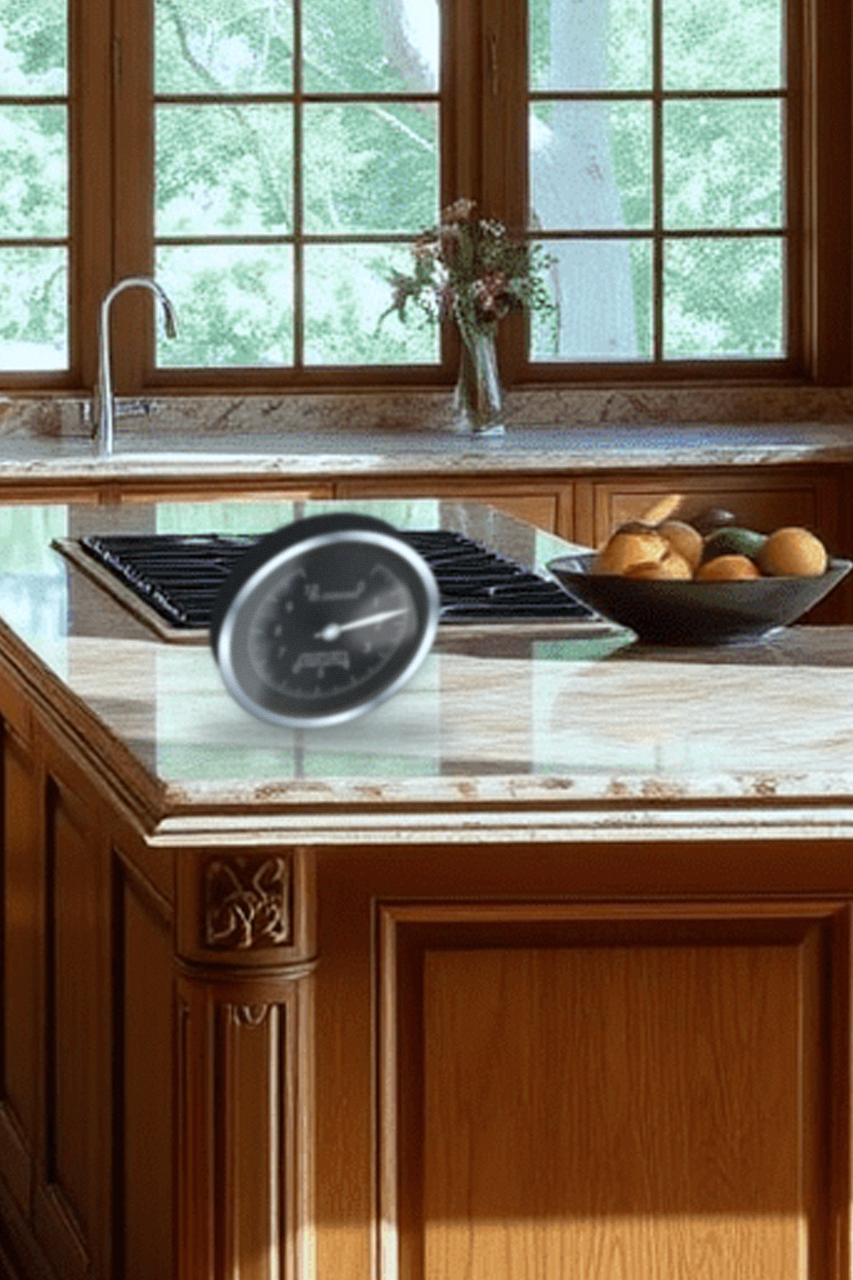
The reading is 1.5 kg
